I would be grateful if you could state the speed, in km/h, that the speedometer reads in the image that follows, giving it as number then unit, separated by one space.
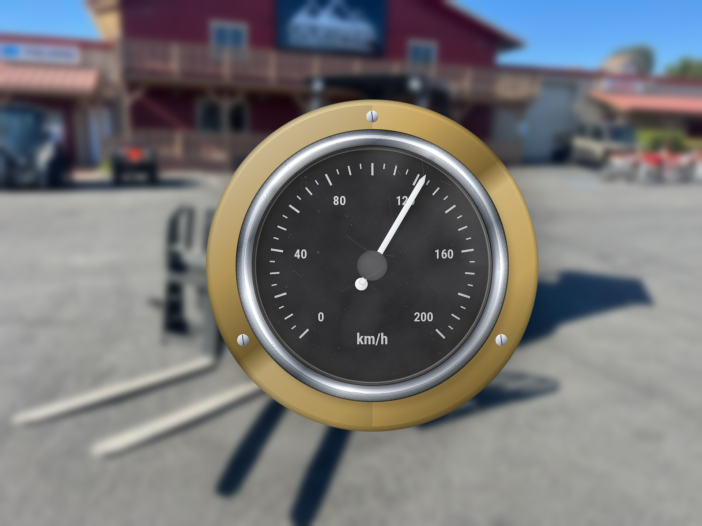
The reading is 122.5 km/h
